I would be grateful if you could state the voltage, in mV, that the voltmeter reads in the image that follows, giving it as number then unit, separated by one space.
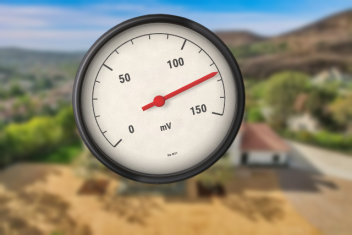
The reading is 125 mV
